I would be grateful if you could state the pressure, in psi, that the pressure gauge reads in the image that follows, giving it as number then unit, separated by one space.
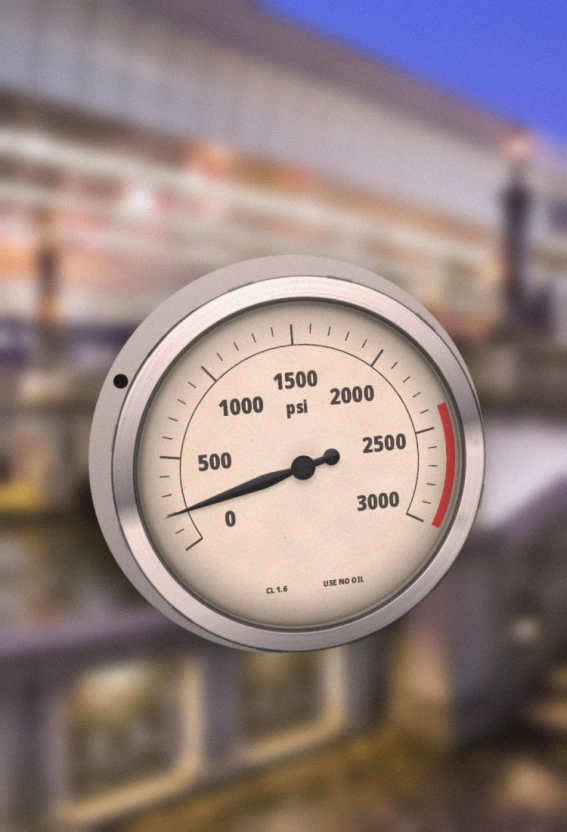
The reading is 200 psi
